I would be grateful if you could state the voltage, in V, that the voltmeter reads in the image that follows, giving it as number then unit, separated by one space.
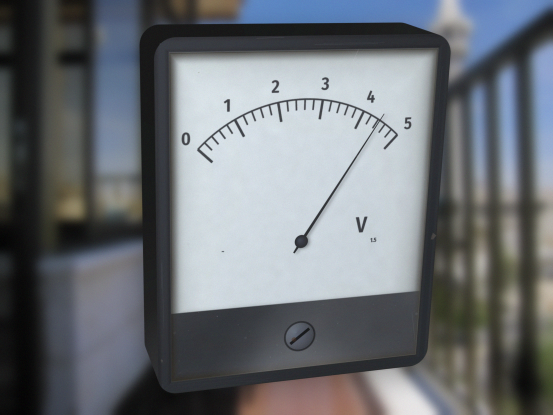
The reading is 4.4 V
